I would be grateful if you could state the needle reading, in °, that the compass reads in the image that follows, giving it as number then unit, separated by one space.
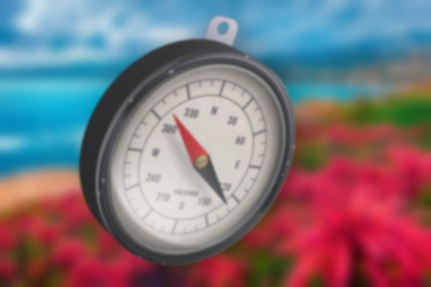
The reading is 310 °
